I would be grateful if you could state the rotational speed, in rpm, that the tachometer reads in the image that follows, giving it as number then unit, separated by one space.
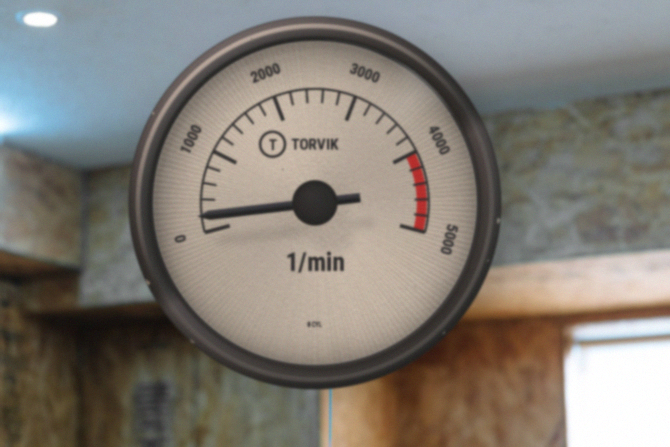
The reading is 200 rpm
